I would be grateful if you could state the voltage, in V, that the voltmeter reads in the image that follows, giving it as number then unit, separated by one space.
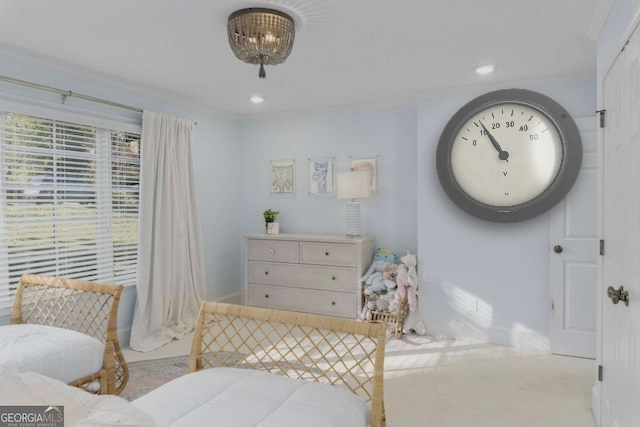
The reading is 12.5 V
